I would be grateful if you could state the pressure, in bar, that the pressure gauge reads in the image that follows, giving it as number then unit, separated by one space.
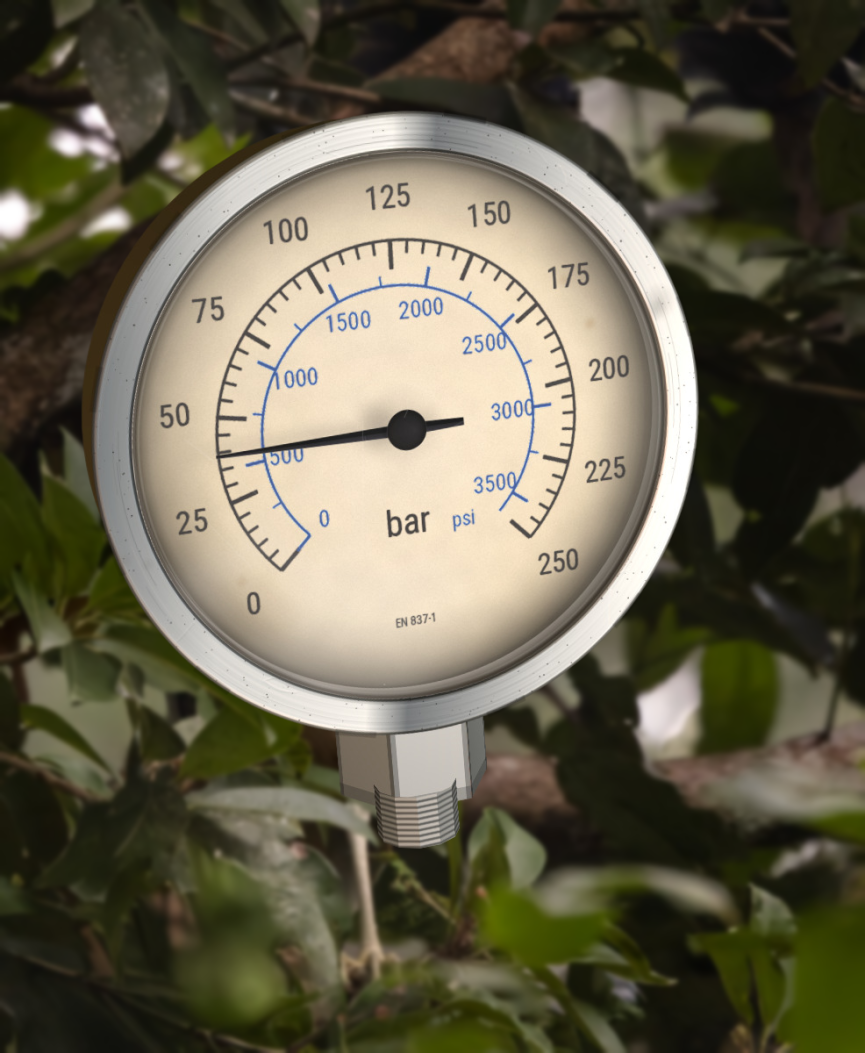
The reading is 40 bar
